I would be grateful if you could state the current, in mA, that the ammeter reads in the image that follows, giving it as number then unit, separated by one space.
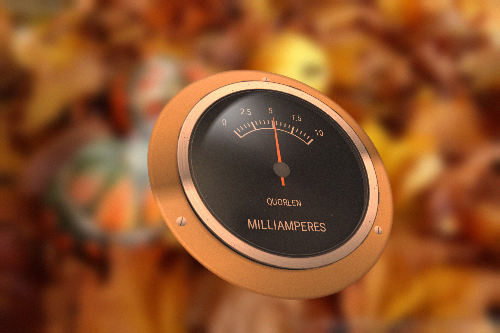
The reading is 5 mA
